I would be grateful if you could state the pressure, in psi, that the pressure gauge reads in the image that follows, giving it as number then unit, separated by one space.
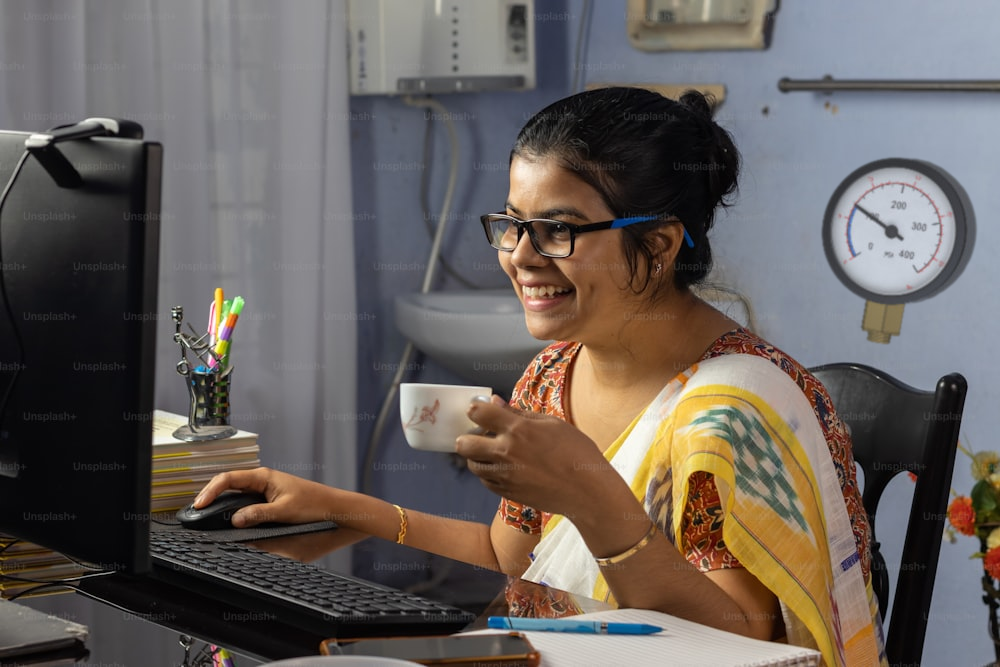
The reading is 100 psi
